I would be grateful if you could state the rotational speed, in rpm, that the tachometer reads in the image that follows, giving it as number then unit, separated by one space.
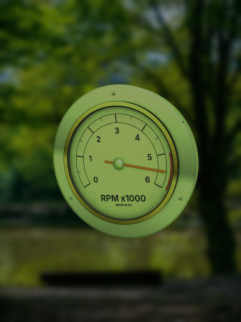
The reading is 5500 rpm
